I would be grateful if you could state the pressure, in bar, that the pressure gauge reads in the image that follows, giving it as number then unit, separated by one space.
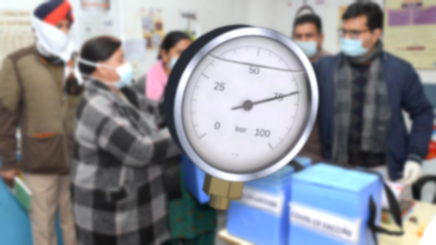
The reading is 75 bar
